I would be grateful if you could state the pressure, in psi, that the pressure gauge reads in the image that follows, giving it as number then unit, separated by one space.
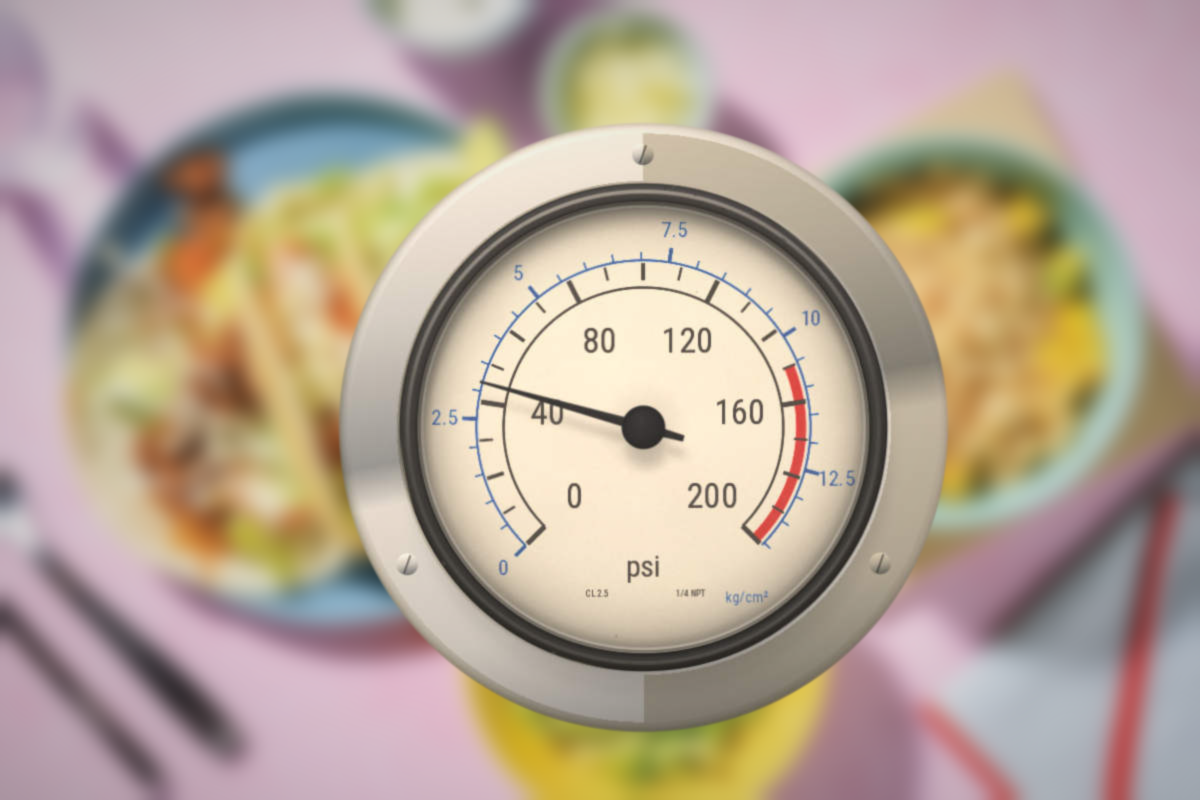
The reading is 45 psi
